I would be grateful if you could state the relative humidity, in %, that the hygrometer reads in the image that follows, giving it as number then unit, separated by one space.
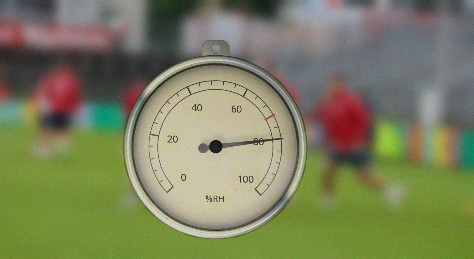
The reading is 80 %
